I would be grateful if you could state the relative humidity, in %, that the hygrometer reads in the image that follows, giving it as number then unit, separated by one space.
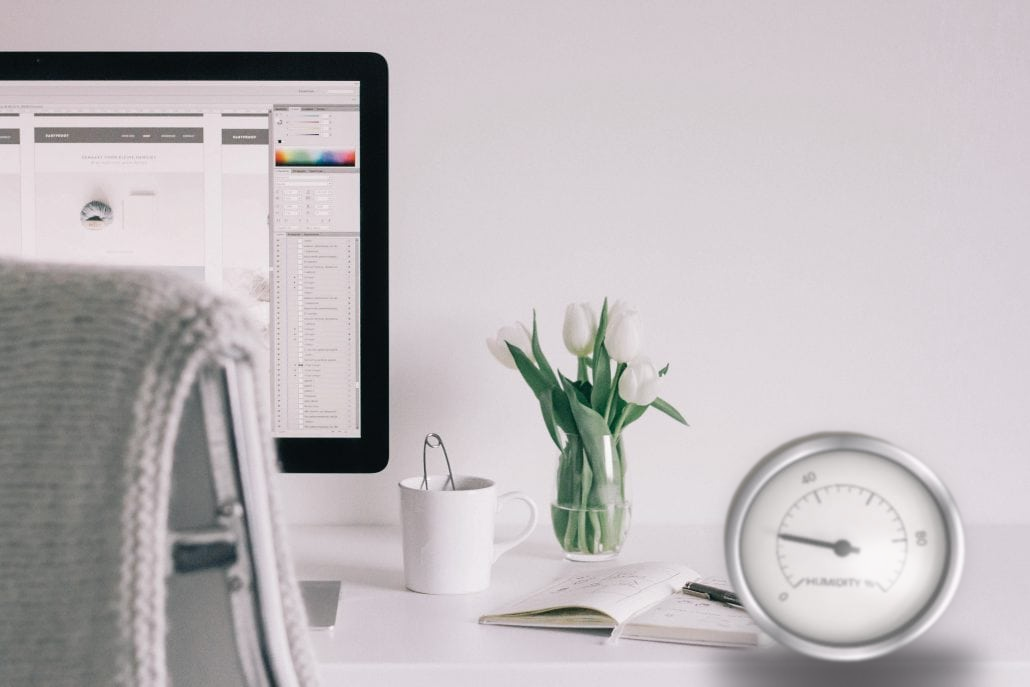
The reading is 20 %
